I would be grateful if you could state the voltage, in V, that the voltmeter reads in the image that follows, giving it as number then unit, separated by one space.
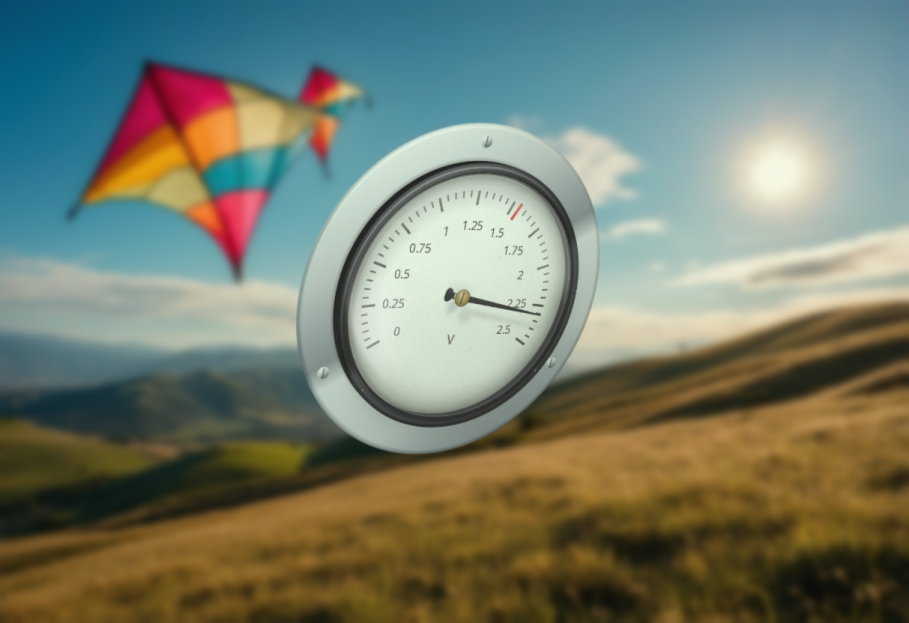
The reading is 2.3 V
